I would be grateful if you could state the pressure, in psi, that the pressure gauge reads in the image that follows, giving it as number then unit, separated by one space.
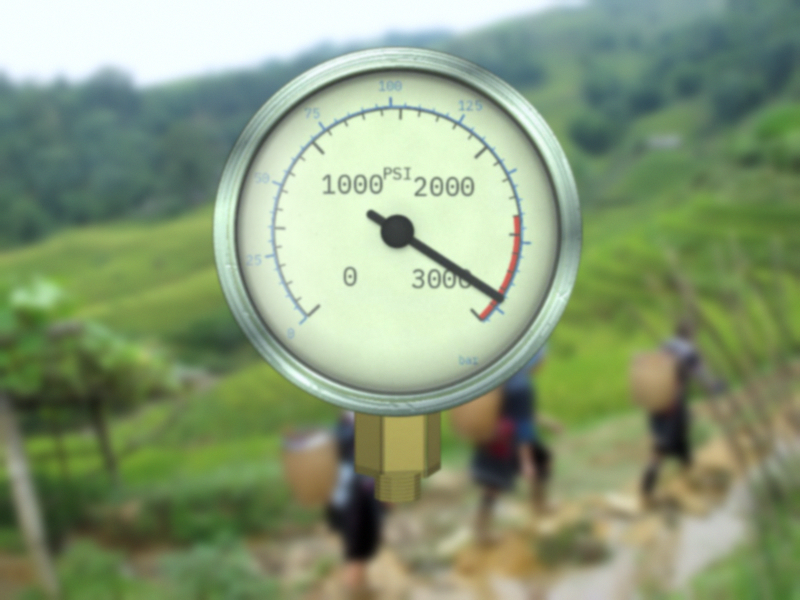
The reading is 2850 psi
